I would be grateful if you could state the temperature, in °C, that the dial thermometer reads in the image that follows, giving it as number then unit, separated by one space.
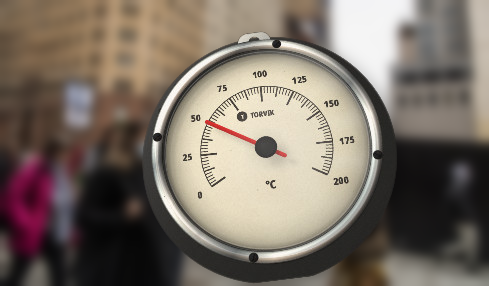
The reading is 50 °C
